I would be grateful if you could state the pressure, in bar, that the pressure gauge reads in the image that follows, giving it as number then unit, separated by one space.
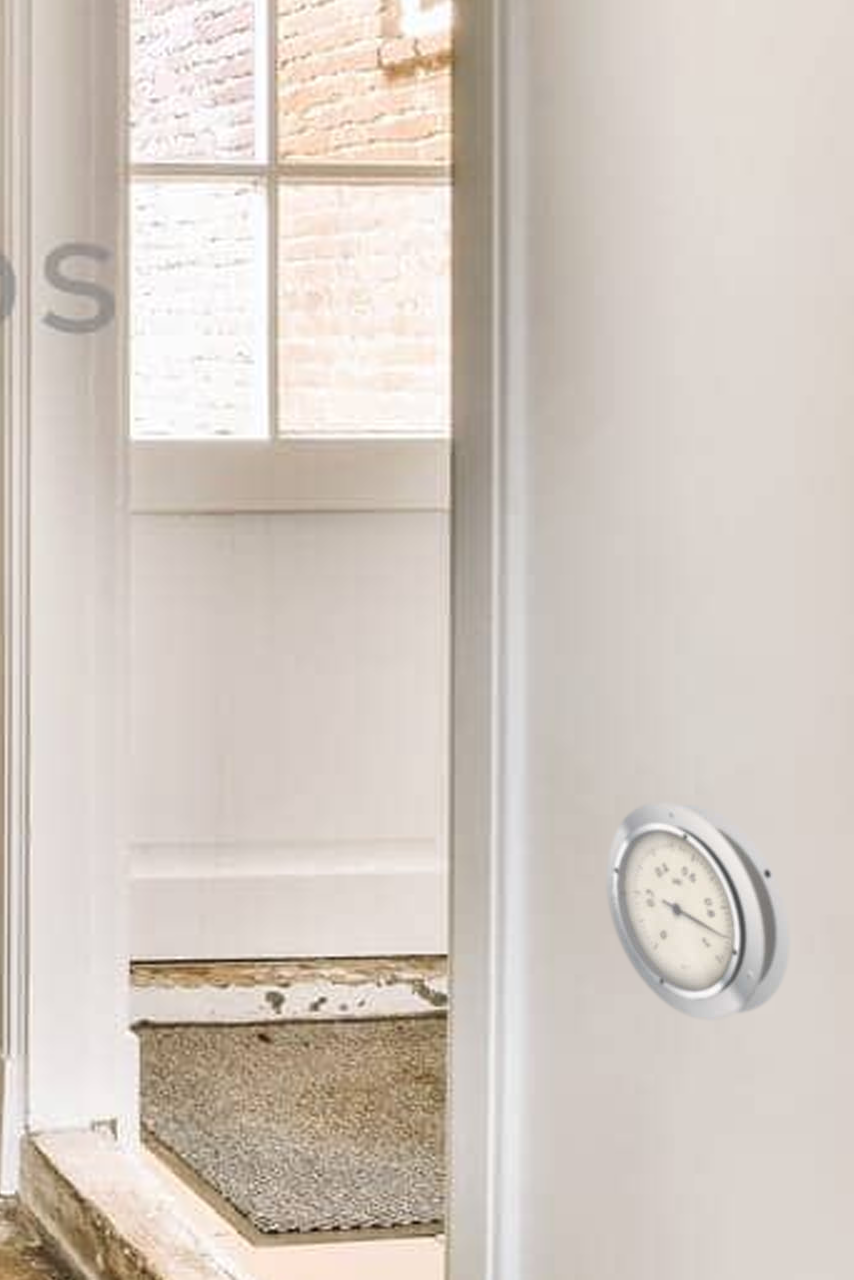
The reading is 0.9 bar
